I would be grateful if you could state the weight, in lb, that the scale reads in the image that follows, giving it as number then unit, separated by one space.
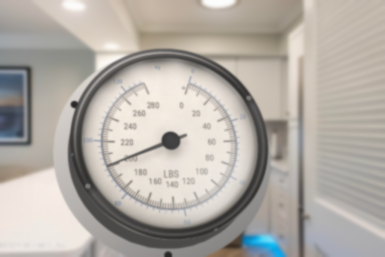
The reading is 200 lb
